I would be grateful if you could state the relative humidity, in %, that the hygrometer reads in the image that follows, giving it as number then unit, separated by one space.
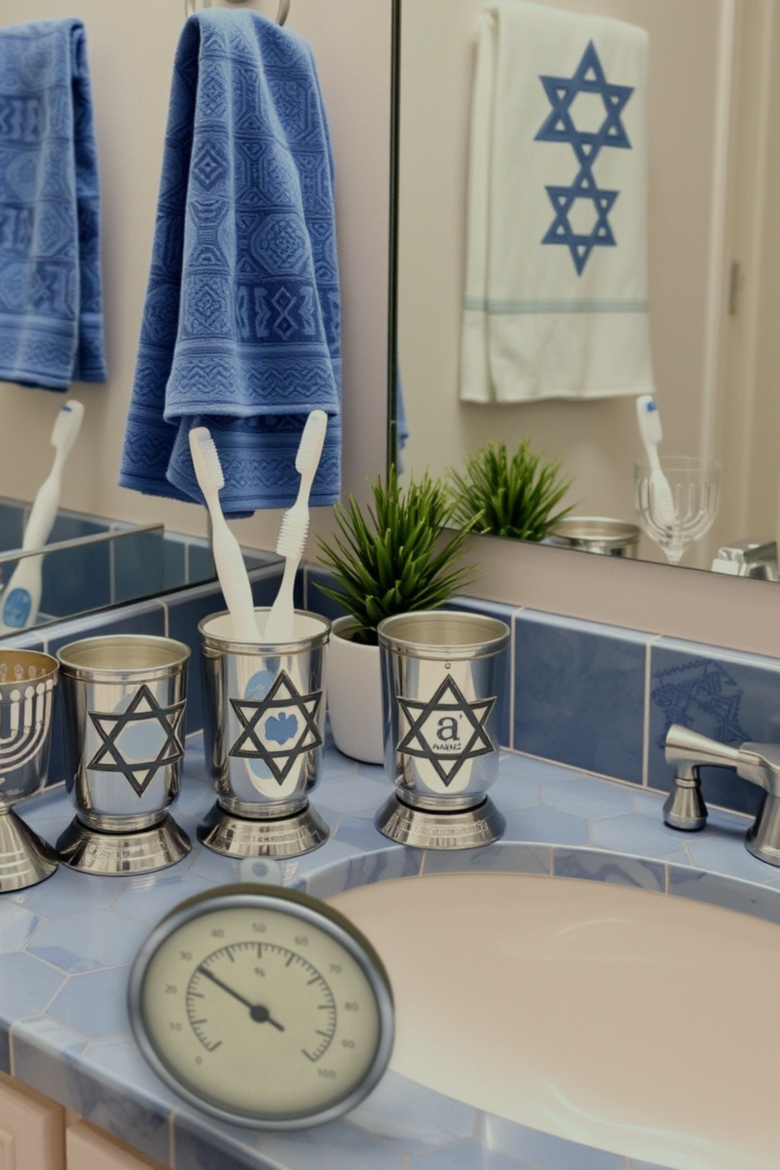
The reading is 30 %
